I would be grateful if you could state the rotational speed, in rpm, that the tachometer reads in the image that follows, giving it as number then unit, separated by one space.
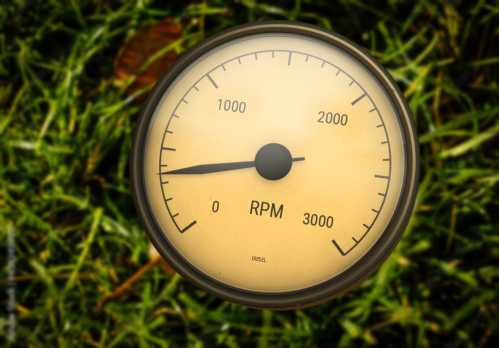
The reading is 350 rpm
